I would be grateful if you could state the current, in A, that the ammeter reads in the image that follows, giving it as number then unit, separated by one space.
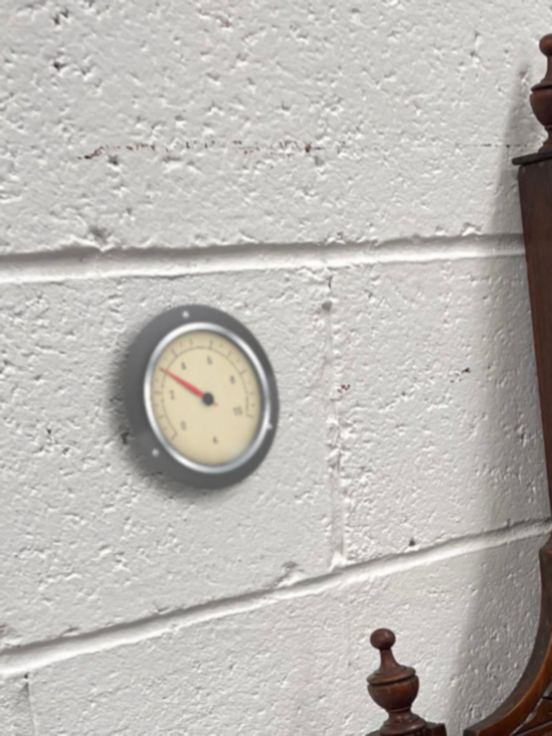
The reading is 3 A
